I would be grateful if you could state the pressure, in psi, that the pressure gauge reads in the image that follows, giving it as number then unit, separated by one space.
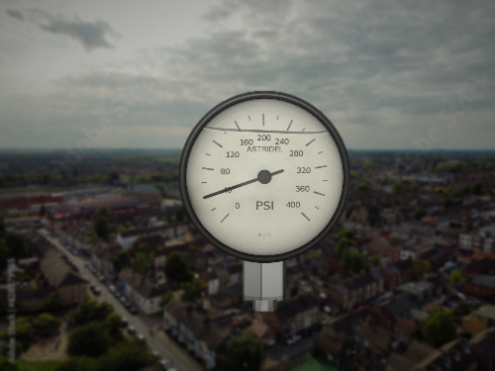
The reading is 40 psi
